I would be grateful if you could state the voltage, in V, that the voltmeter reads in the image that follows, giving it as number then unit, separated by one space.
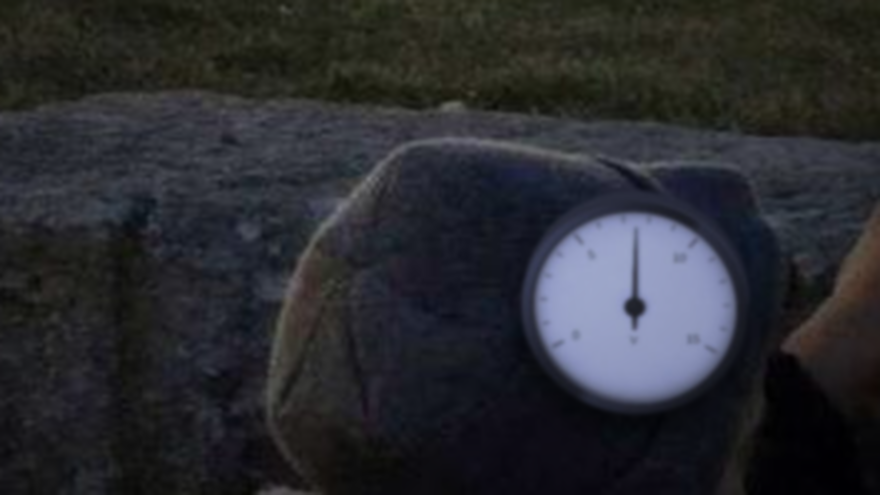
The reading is 7.5 V
